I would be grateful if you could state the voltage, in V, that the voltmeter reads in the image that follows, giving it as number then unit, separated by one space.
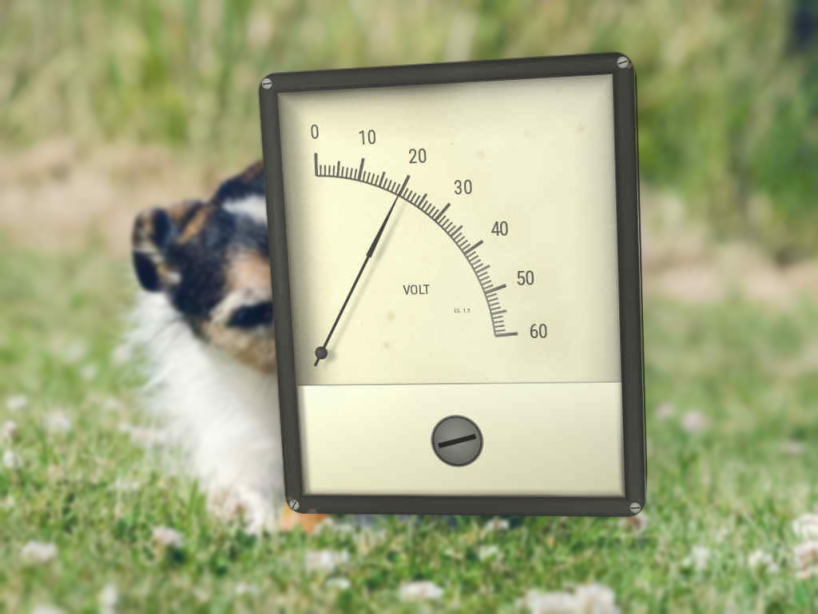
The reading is 20 V
